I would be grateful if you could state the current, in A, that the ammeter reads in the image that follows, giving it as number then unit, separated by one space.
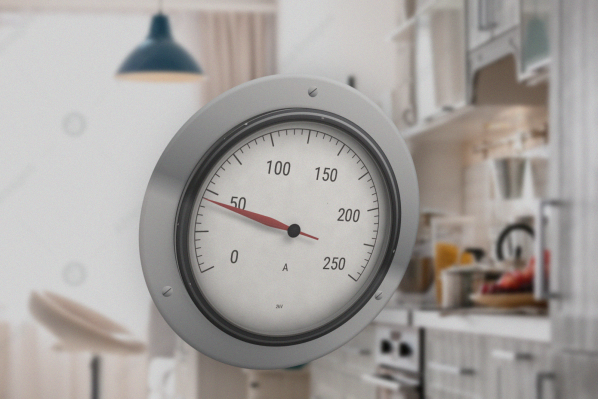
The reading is 45 A
